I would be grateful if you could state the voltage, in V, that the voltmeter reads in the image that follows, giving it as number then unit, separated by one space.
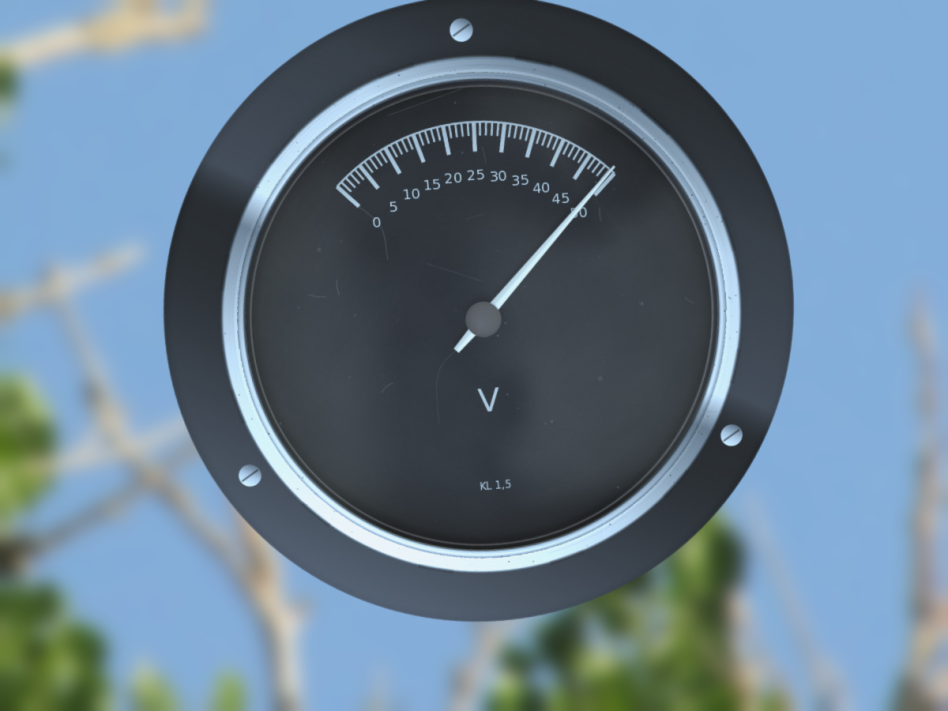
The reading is 49 V
